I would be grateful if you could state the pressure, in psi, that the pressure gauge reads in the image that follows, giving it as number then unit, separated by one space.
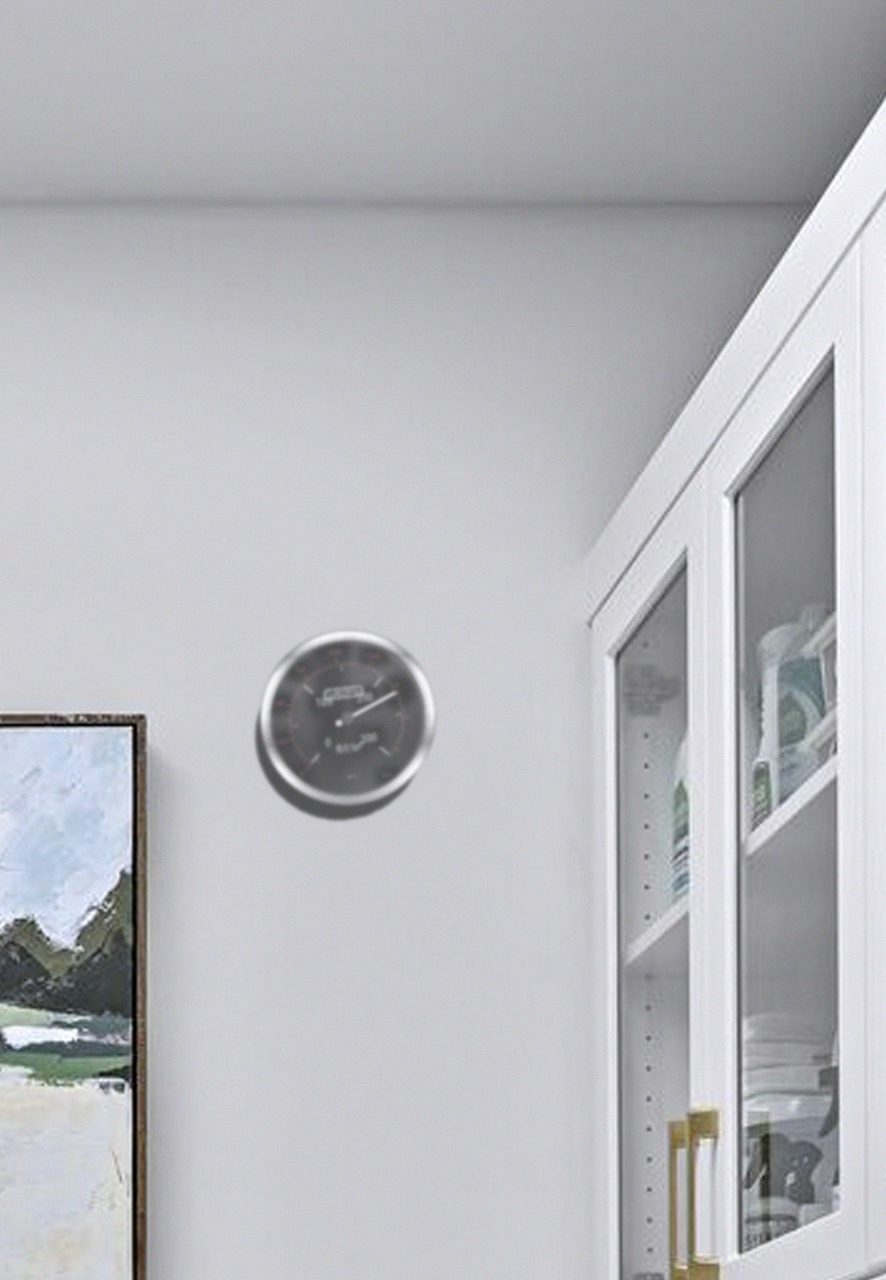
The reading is 225 psi
